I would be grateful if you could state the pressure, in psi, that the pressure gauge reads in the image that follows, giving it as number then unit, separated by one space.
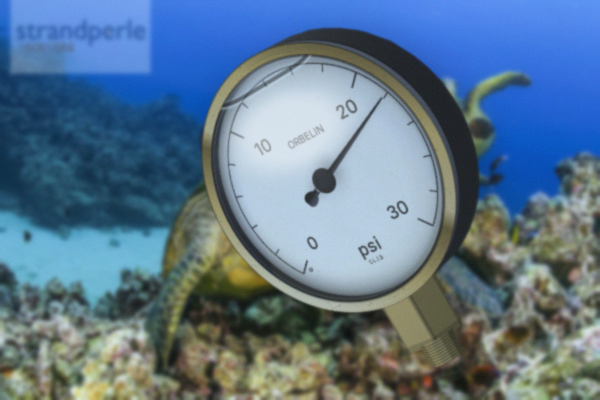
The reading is 22 psi
